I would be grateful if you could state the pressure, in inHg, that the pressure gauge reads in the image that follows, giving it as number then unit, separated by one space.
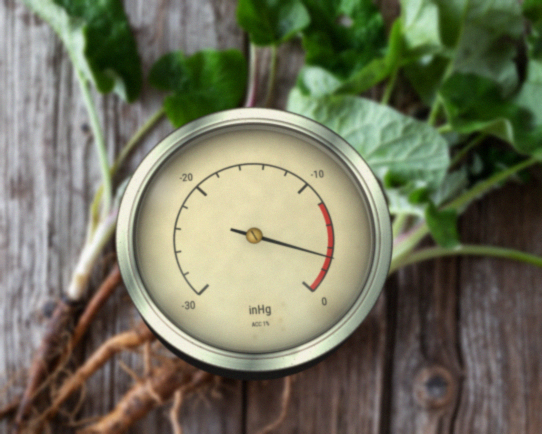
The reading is -3 inHg
